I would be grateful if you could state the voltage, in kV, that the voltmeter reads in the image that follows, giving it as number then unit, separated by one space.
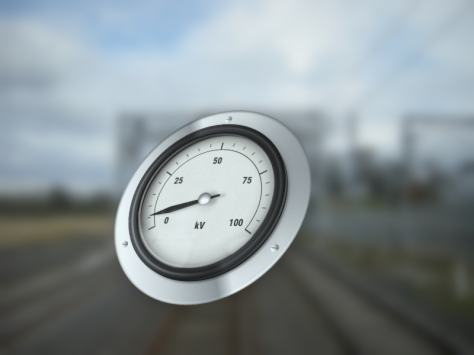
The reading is 5 kV
